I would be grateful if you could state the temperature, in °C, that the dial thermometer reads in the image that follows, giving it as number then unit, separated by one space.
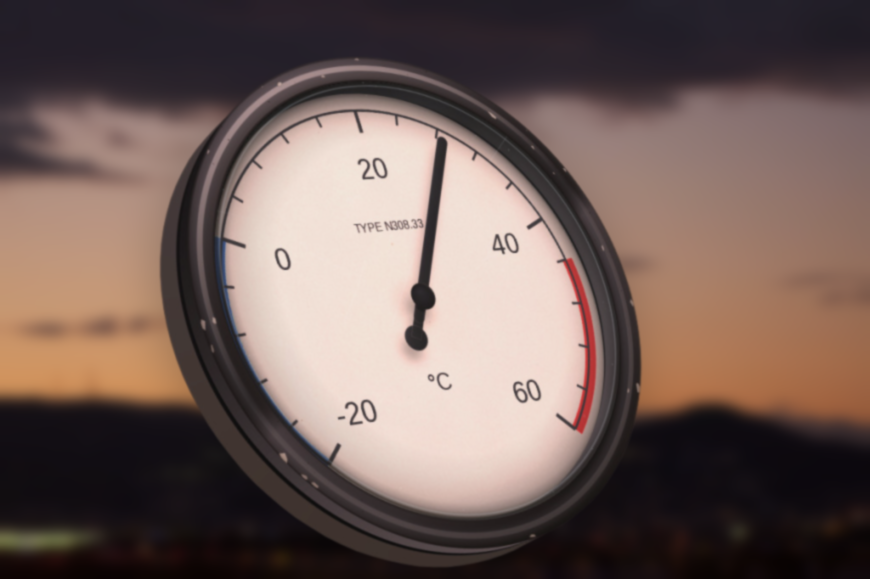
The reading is 28 °C
